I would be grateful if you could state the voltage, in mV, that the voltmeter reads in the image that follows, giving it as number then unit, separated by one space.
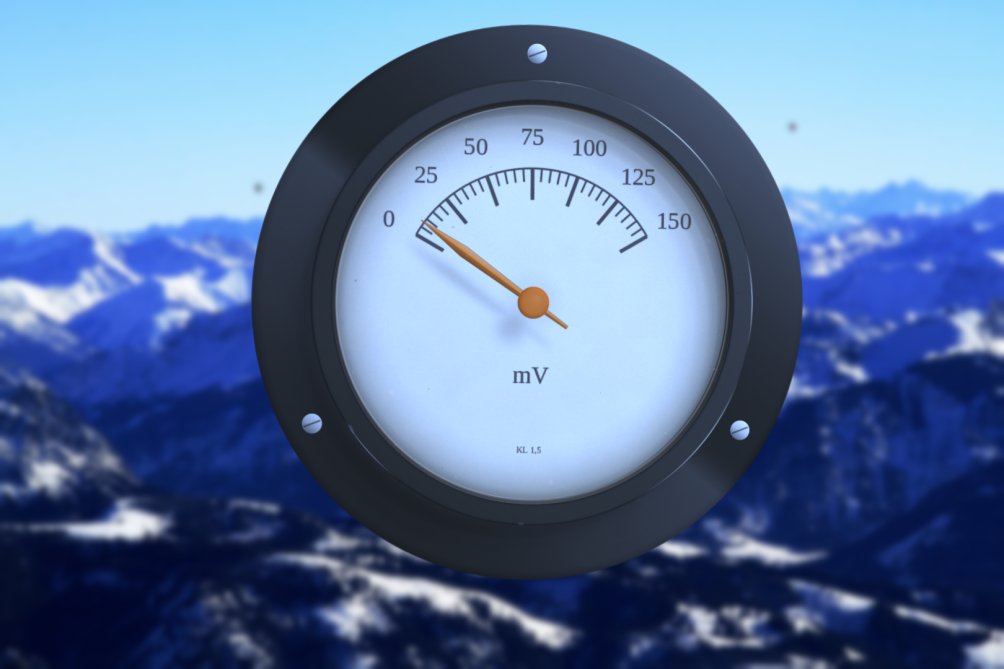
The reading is 7.5 mV
